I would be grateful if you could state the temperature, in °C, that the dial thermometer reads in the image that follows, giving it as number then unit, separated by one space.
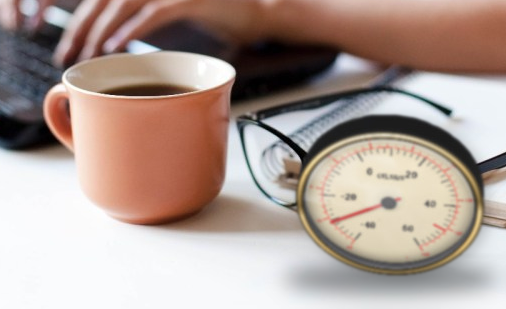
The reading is -30 °C
